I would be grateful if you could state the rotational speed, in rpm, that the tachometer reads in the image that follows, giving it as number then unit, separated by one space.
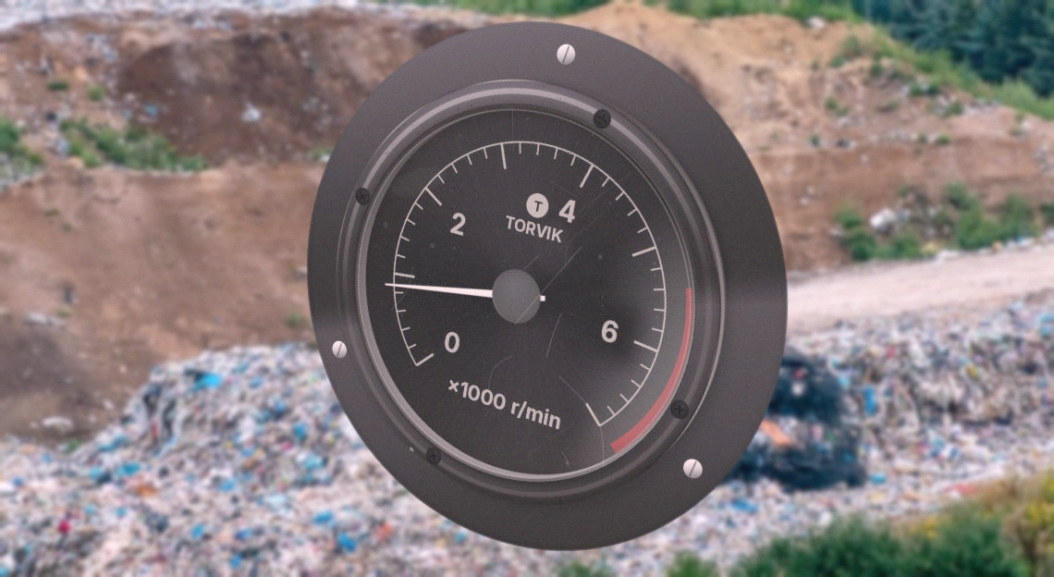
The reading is 900 rpm
